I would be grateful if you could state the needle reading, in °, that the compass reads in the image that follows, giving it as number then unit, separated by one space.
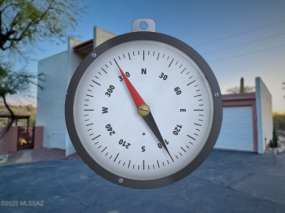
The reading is 330 °
